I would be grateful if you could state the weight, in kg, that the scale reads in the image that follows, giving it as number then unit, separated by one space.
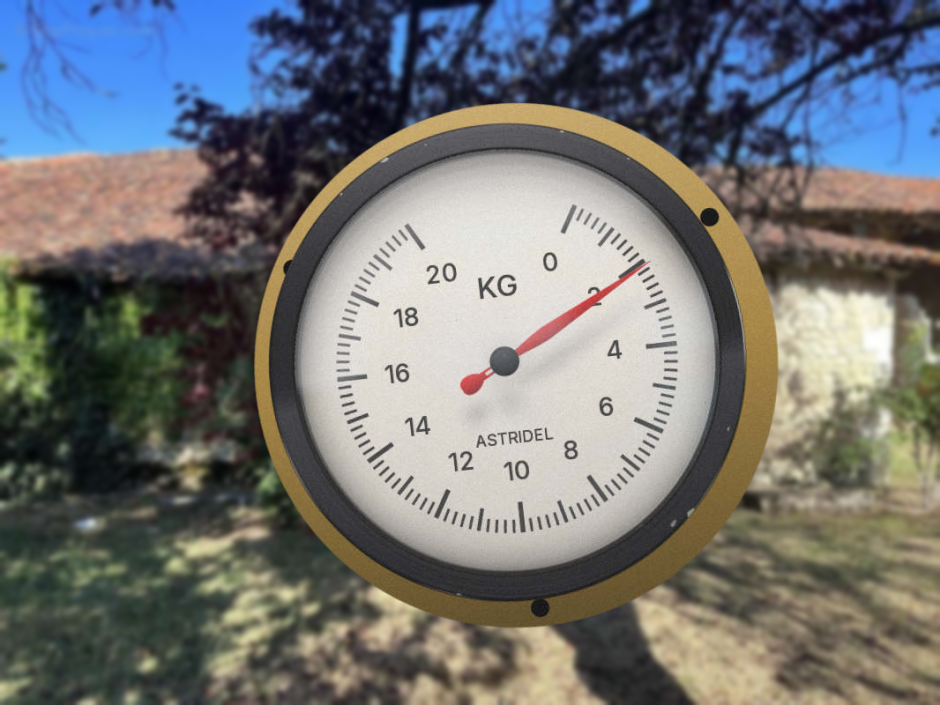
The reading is 2.1 kg
